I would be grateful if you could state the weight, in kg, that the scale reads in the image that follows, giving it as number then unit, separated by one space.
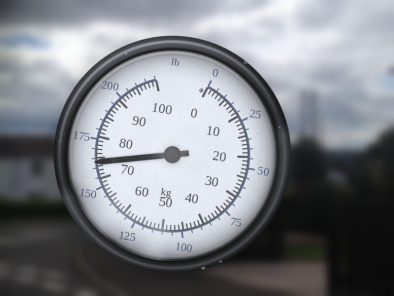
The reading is 74 kg
